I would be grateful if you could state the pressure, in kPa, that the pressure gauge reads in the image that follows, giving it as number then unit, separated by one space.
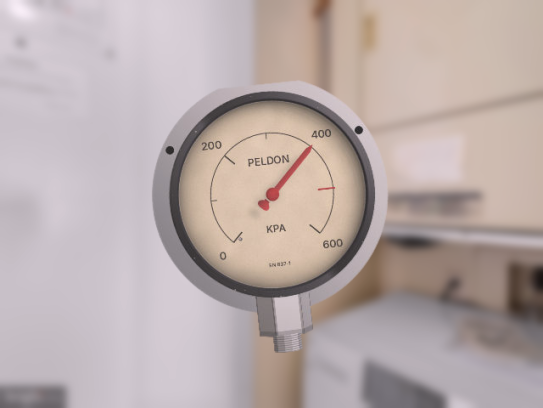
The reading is 400 kPa
